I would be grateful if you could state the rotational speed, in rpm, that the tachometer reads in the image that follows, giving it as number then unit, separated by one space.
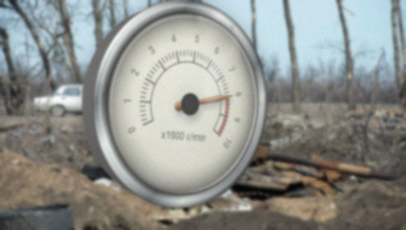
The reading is 8000 rpm
